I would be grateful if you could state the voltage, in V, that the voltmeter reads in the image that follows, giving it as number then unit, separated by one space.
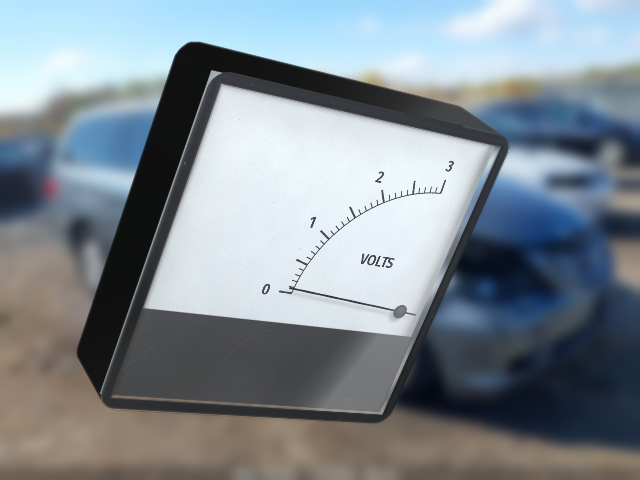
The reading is 0.1 V
